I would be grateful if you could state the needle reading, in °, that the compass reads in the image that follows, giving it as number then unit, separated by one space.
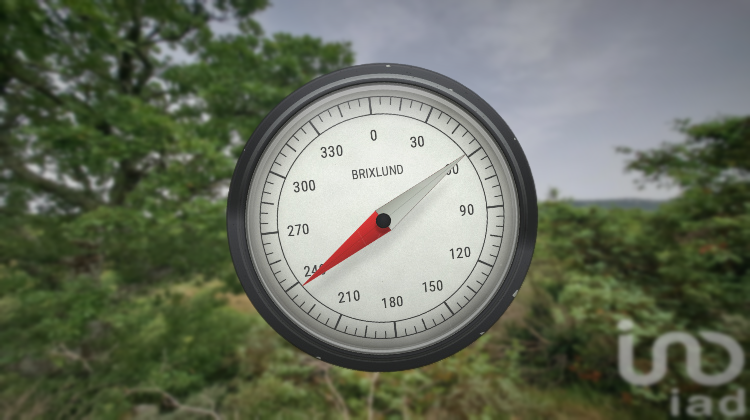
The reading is 237.5 °
